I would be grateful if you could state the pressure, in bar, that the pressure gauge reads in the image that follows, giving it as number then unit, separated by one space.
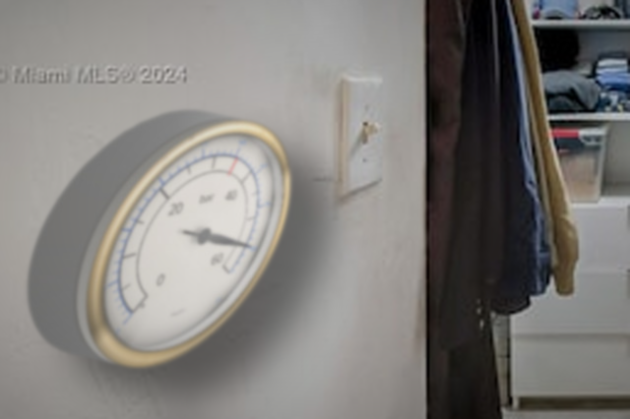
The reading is 55 bar
